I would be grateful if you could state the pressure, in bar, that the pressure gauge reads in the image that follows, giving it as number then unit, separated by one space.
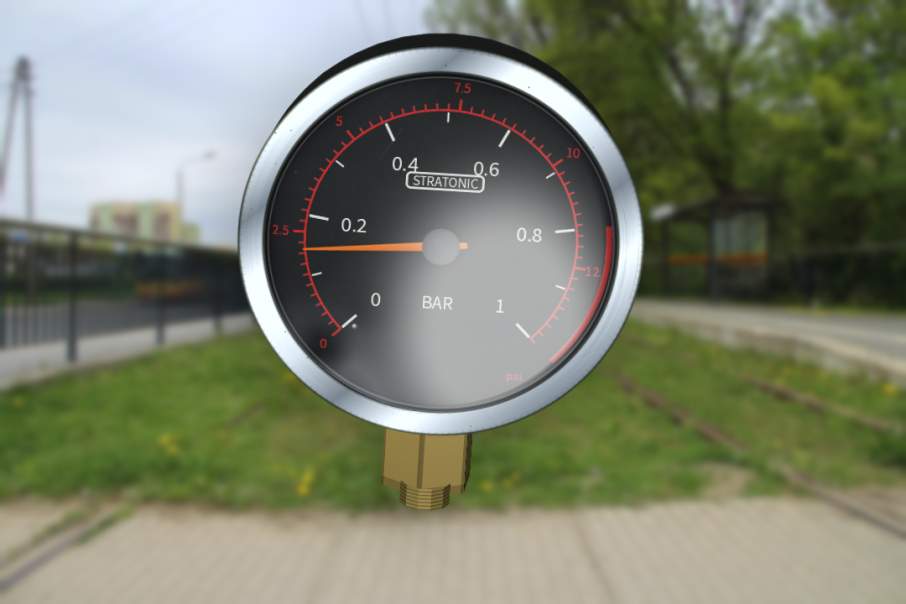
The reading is 0.15 bar
